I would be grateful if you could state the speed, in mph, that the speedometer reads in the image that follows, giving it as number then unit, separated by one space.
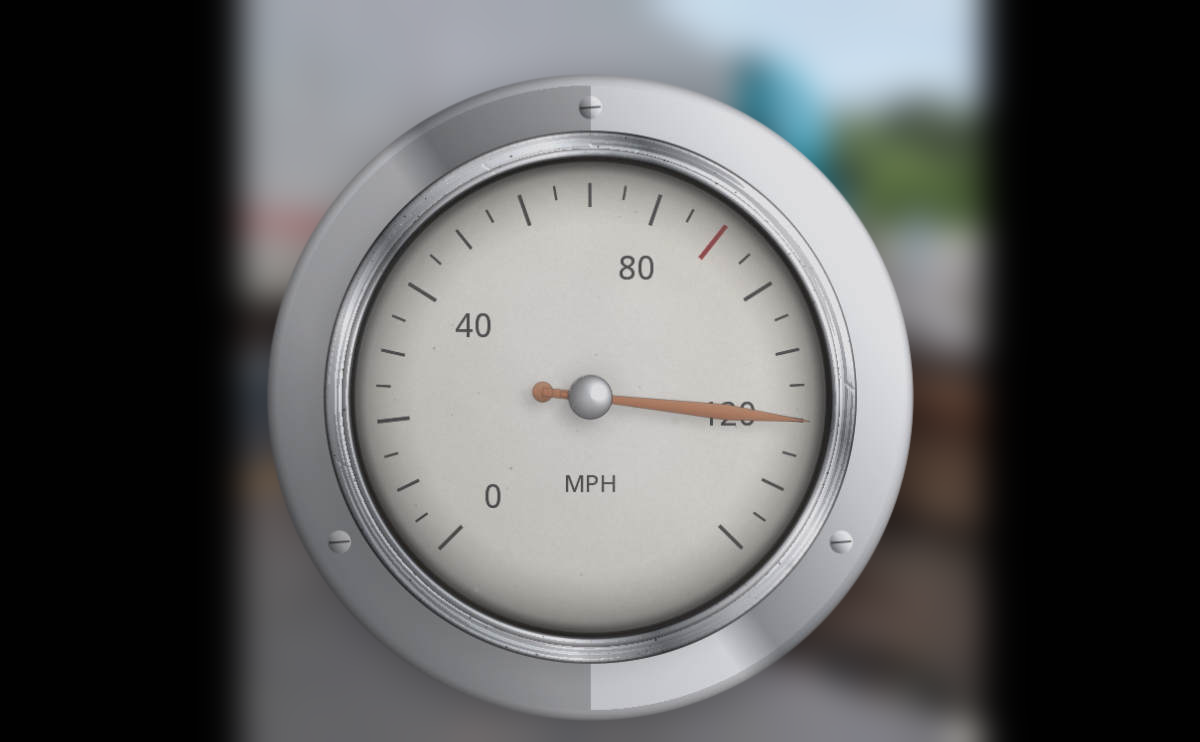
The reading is 120 mph
